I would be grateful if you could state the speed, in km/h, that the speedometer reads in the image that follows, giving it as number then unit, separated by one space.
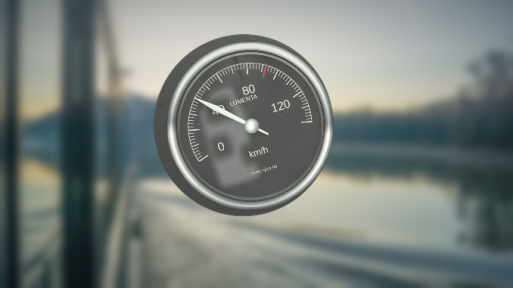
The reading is 40 km/h
